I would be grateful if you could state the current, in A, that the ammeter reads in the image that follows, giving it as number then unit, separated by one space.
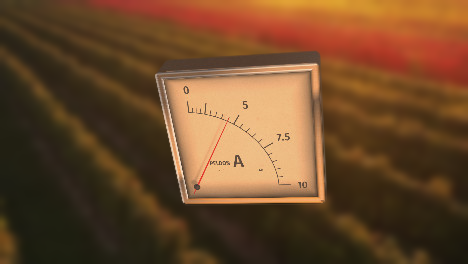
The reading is 4.5 A
